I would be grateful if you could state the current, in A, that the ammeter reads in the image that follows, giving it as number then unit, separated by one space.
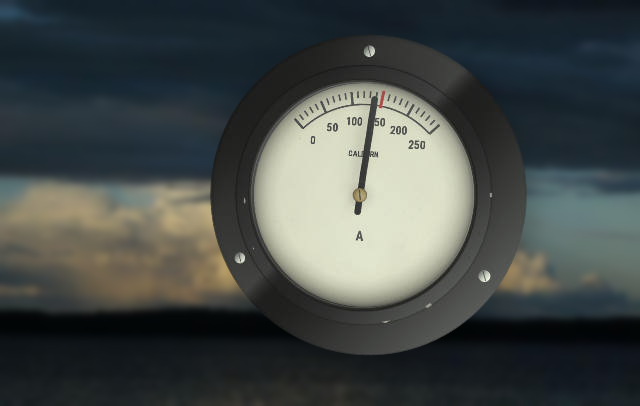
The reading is 140 A
